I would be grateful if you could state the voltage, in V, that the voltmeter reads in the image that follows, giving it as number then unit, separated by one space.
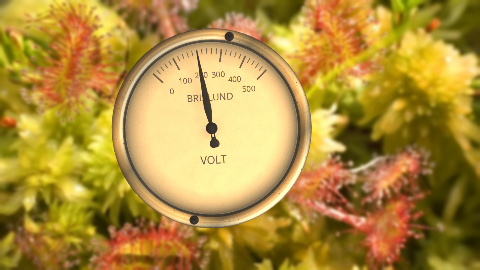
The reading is 200 V
